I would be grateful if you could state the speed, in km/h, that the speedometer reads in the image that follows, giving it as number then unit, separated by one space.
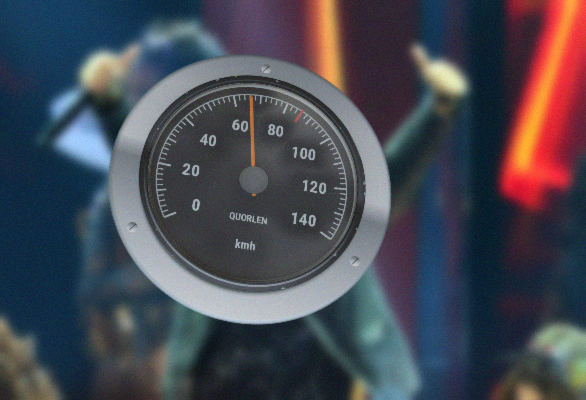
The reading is 66 km/h
